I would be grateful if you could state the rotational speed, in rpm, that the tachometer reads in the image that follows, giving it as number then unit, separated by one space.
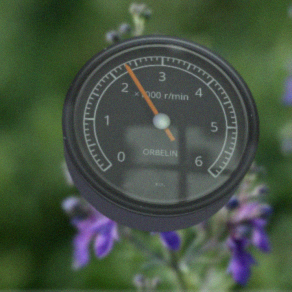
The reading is 2300 rpm
